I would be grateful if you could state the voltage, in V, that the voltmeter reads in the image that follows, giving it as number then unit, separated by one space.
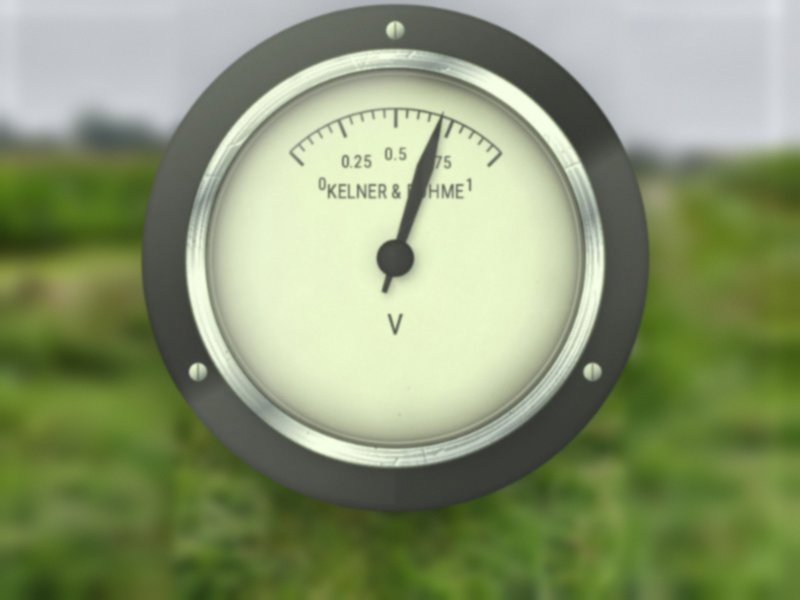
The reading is 0.7 V
